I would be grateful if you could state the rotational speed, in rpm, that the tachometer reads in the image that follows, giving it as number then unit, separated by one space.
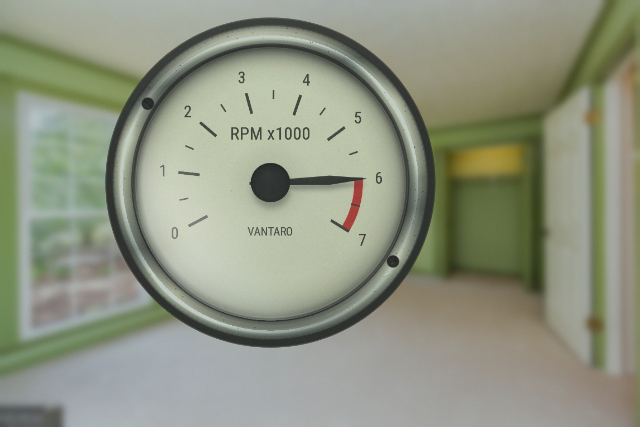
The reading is 6000 rpm
